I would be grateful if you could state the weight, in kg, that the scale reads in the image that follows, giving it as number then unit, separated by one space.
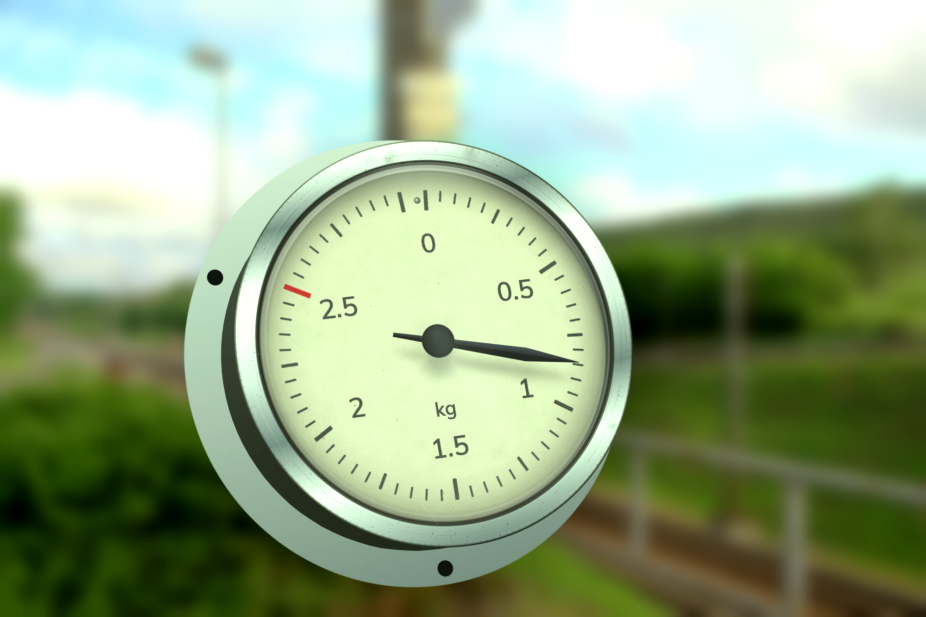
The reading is 0.85 kg
